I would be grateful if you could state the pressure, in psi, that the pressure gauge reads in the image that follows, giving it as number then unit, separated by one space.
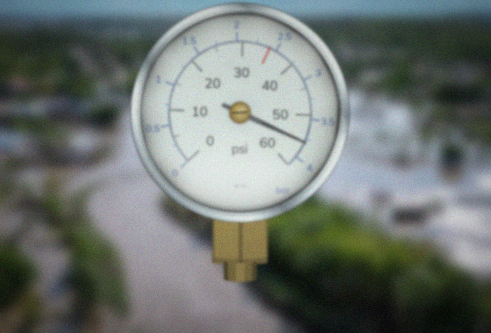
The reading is 55 psi
